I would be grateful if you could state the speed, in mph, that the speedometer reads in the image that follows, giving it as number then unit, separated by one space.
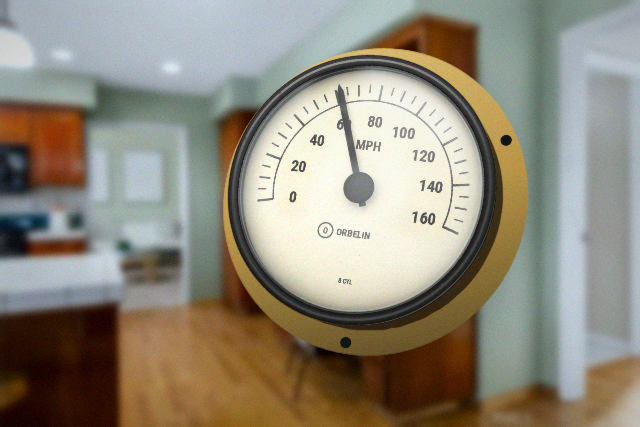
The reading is 62.5 mph
